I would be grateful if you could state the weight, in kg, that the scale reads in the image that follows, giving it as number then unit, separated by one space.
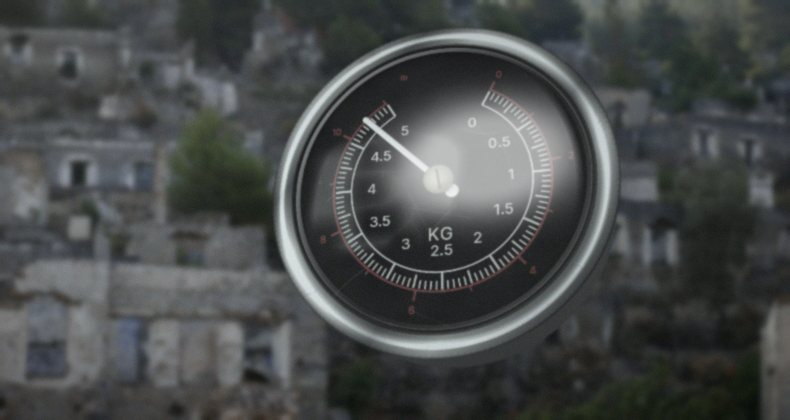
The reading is 4.75 kg
